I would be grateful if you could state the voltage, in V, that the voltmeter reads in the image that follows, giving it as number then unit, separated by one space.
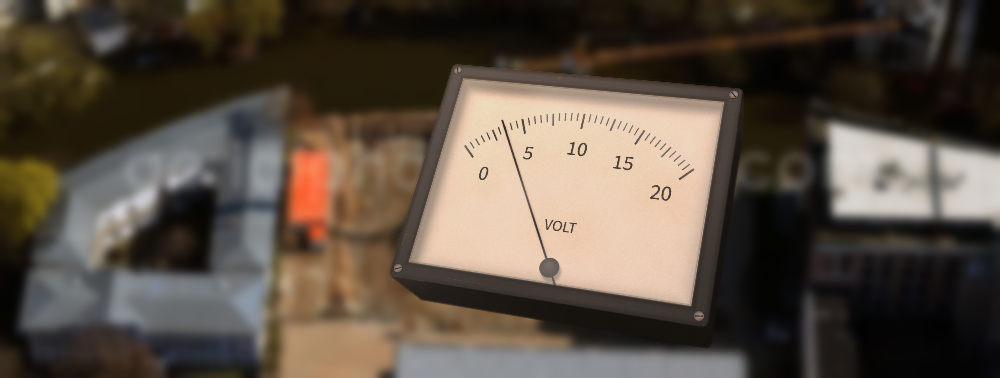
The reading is 3.5 V
